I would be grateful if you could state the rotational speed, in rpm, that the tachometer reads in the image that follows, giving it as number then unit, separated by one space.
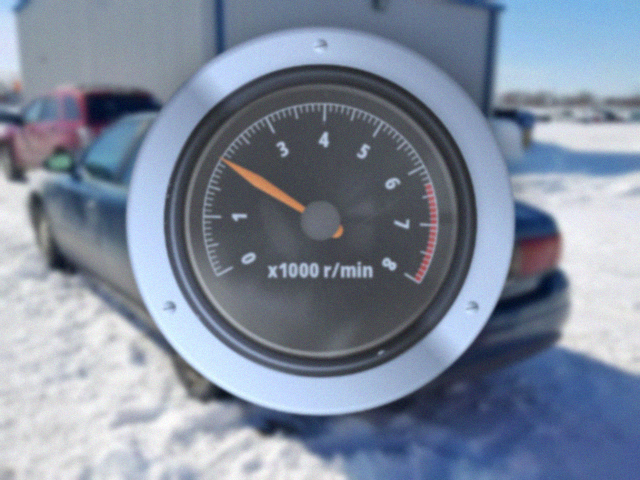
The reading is 2000 rpm
